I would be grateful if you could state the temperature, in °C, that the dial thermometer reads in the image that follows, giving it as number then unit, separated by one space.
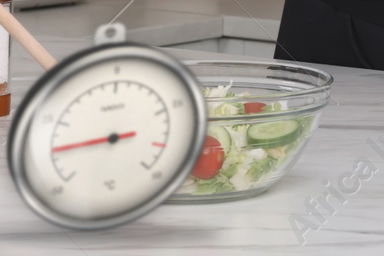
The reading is -35 °C
